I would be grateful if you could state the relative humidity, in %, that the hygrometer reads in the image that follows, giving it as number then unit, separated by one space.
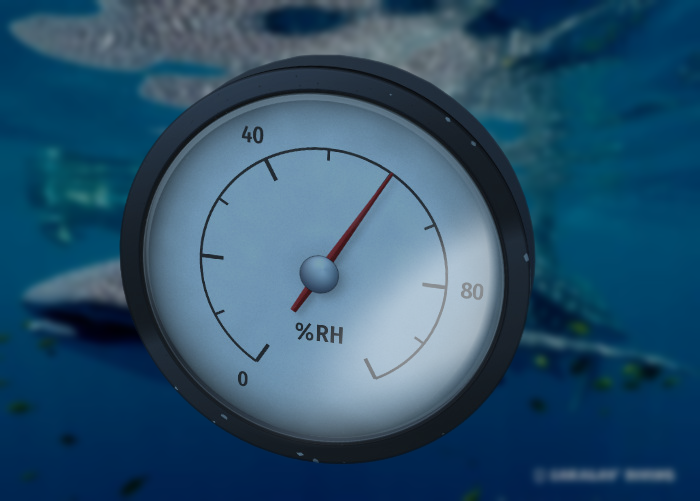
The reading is 60 %
